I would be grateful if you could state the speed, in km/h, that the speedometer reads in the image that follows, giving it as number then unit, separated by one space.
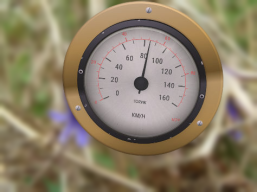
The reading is 85 km/h
